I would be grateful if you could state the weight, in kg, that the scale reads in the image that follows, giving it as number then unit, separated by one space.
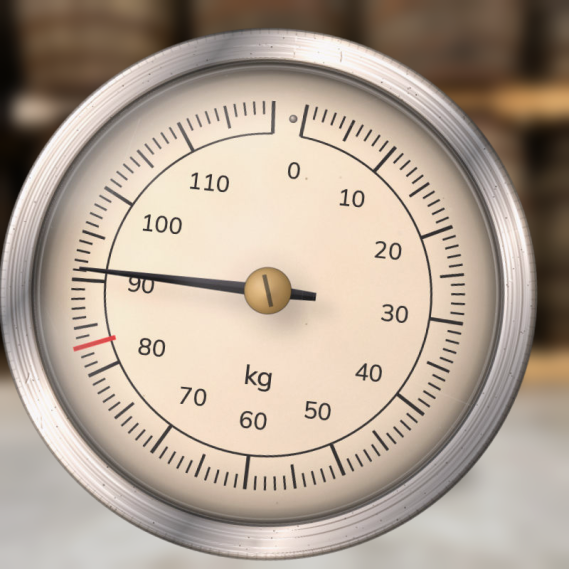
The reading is 91 kg
